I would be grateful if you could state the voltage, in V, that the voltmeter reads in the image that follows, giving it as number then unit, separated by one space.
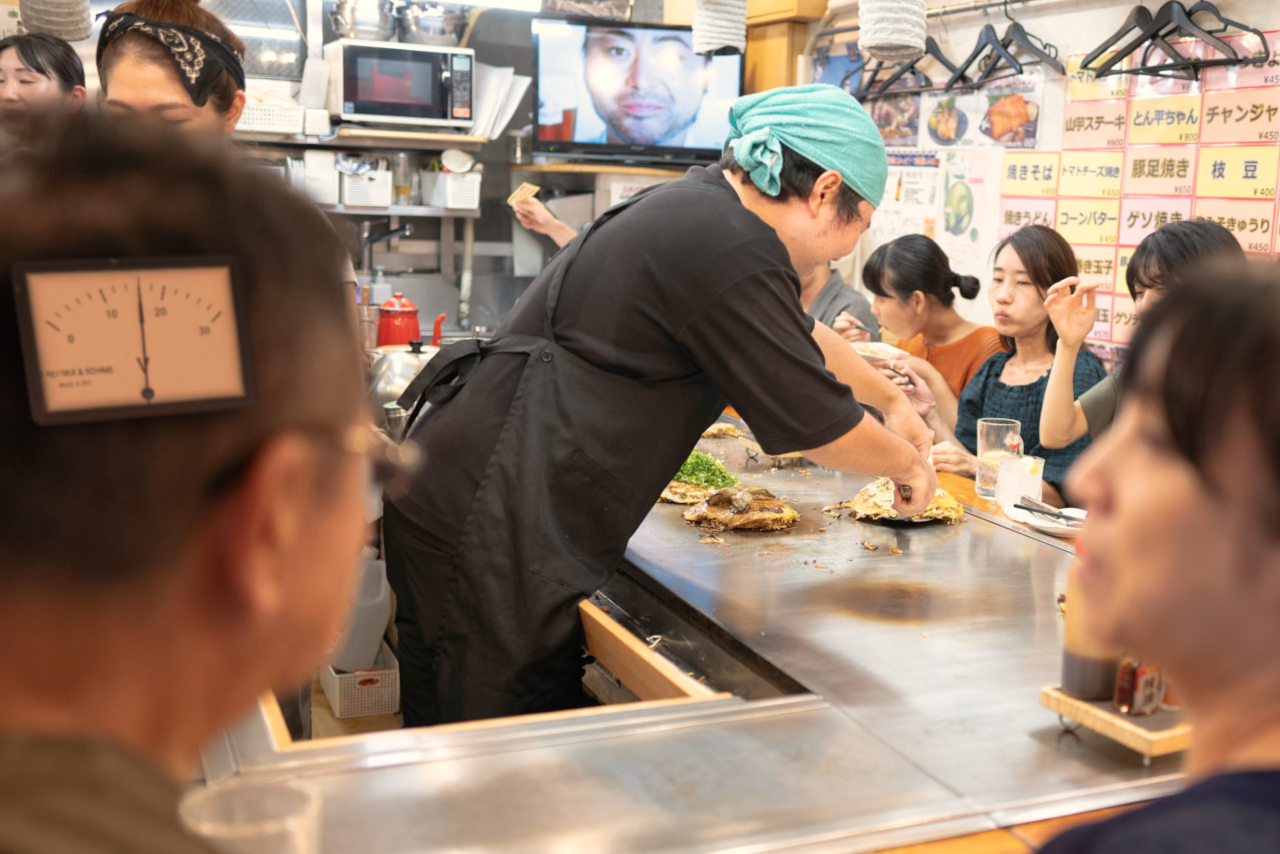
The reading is 16 V
